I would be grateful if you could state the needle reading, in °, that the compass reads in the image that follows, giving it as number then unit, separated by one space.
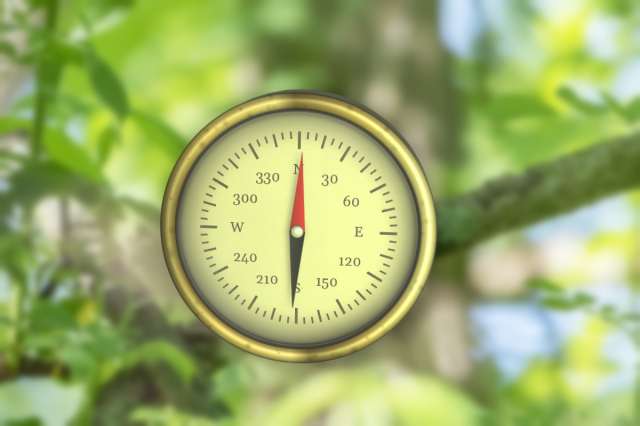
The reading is 2.5 °
